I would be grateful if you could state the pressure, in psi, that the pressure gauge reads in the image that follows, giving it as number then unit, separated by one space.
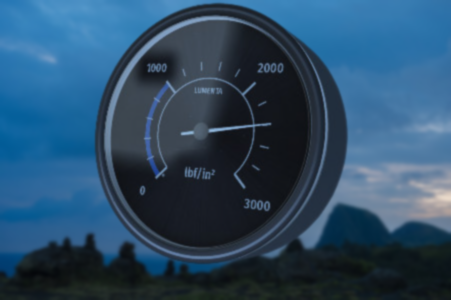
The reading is 2400 psi
